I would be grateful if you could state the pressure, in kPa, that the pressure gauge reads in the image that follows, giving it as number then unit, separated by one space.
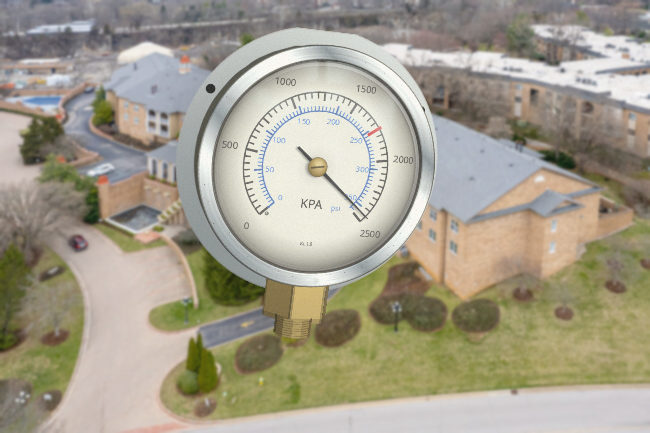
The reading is 2450 kPa
